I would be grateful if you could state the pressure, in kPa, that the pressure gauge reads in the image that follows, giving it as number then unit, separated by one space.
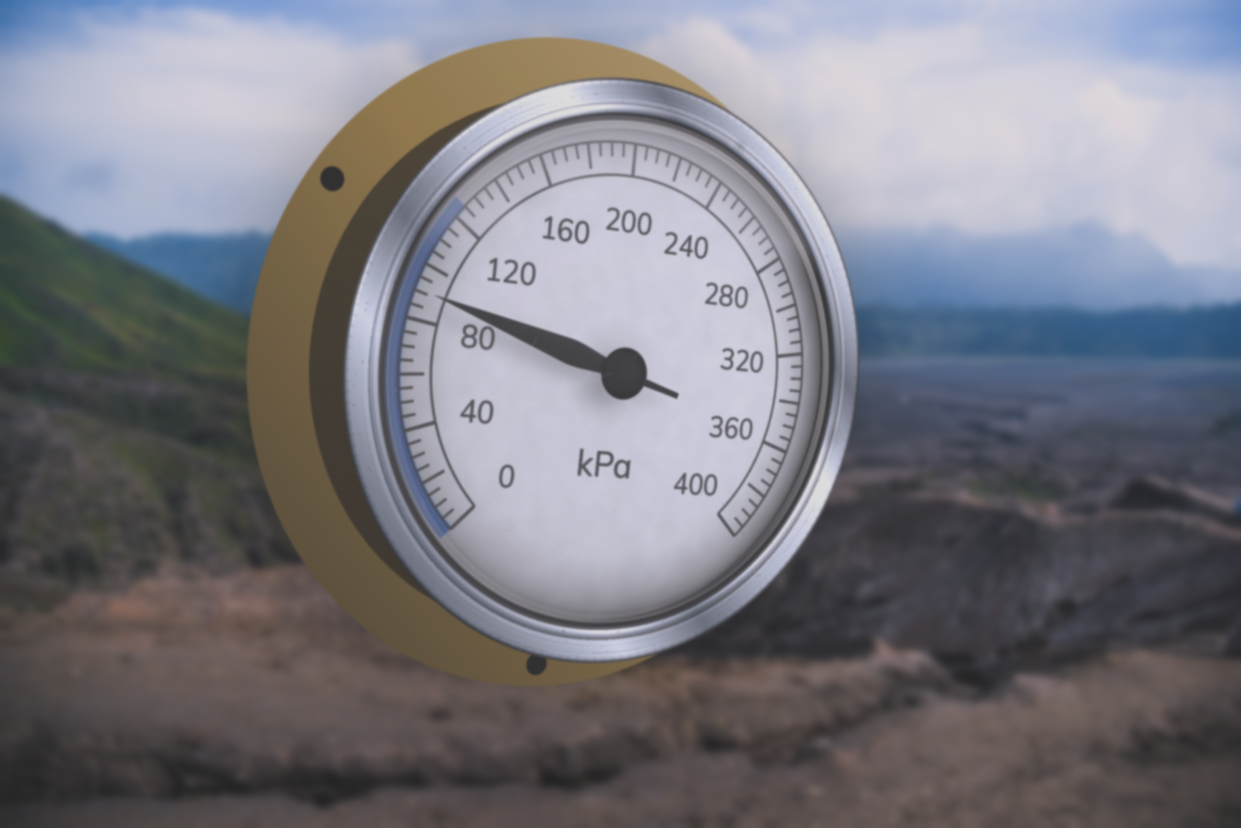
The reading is 90 kPa
